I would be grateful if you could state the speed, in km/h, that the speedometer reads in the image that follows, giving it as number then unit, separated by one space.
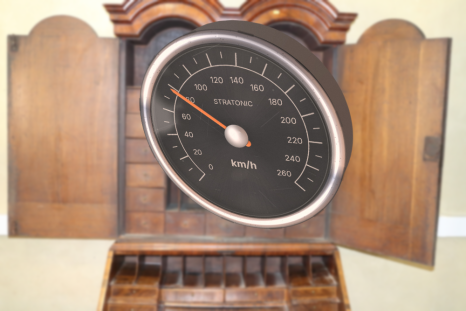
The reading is 80 km/h
